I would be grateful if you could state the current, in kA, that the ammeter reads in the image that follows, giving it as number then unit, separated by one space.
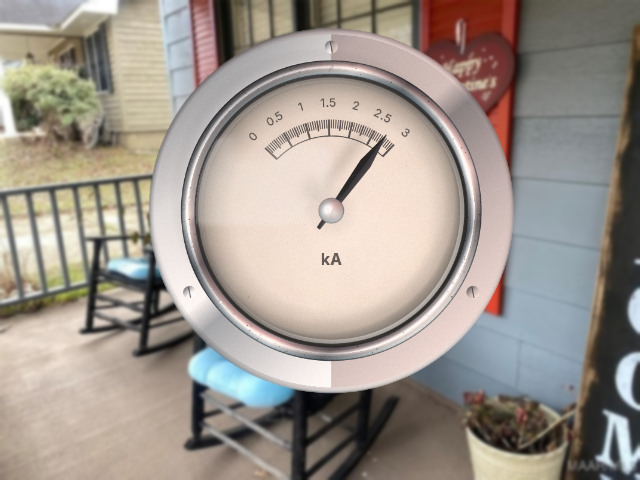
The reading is 2.75 kA
